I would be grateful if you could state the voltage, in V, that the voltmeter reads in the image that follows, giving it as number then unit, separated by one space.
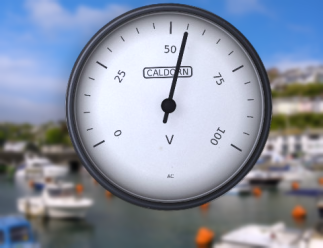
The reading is 55 V
